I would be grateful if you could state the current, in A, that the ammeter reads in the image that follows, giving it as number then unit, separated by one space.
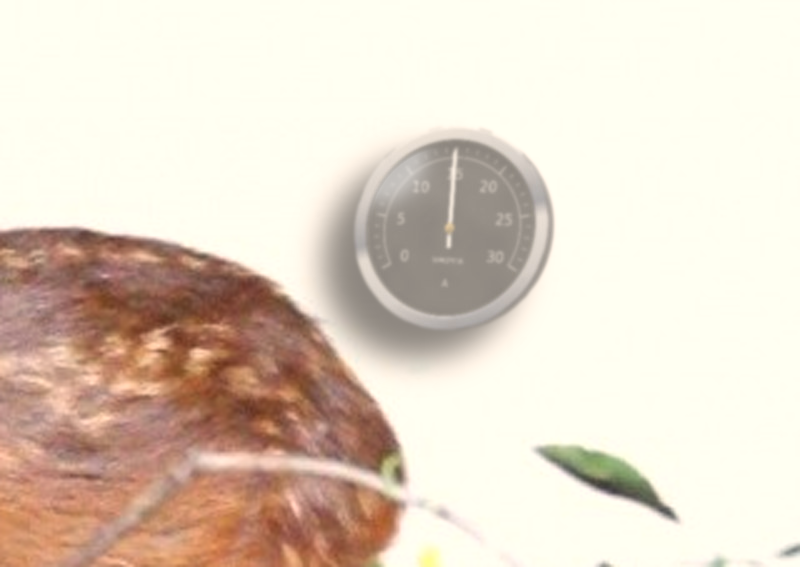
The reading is 15 A
